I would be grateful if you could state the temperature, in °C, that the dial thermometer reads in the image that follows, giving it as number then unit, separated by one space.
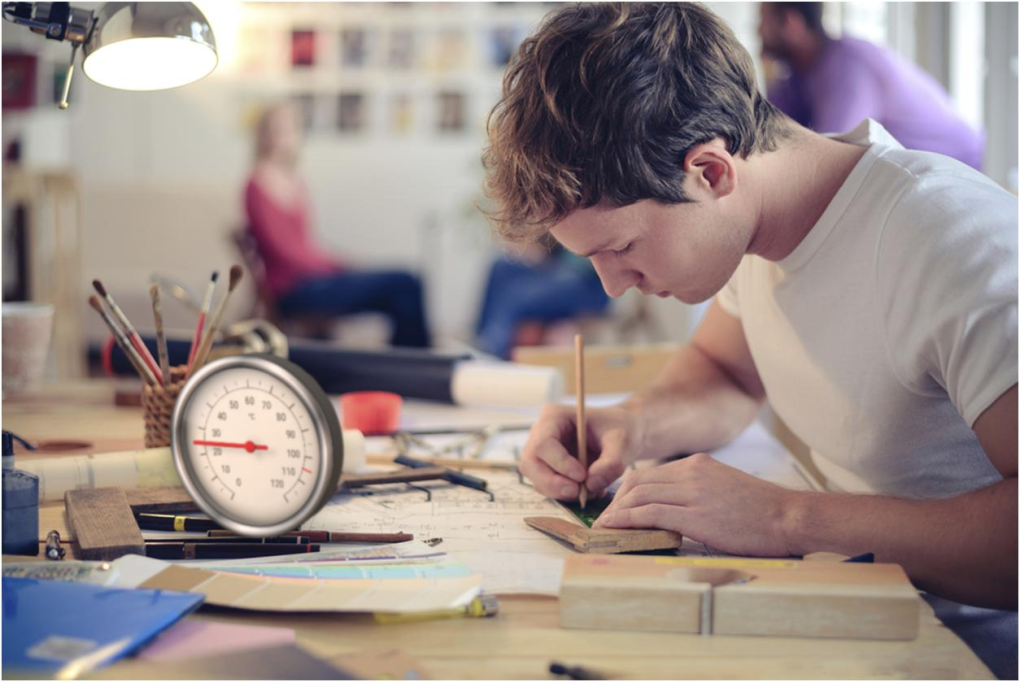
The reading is 25 °C
